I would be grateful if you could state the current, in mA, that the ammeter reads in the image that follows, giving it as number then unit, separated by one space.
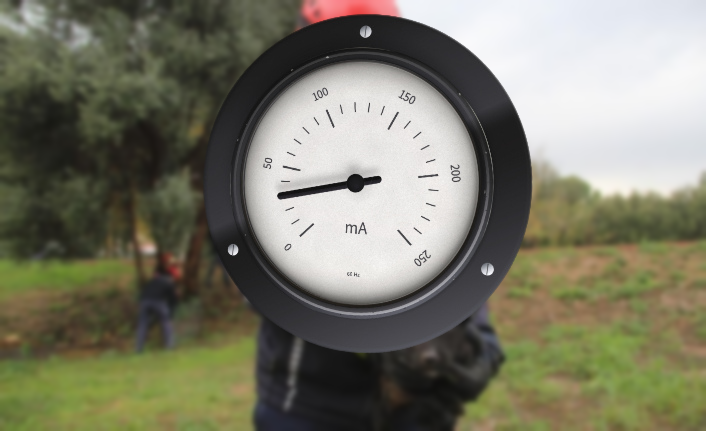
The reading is 30 mA
